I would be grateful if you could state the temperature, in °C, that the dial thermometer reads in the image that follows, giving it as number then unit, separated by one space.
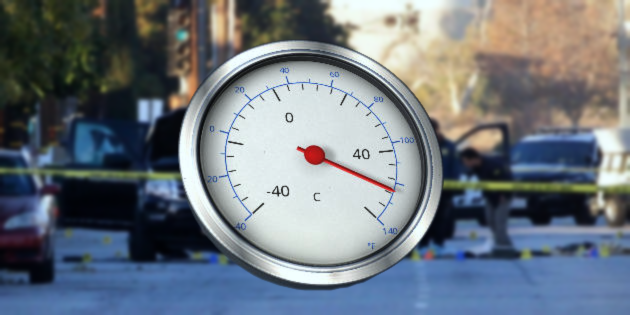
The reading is 52 °C
